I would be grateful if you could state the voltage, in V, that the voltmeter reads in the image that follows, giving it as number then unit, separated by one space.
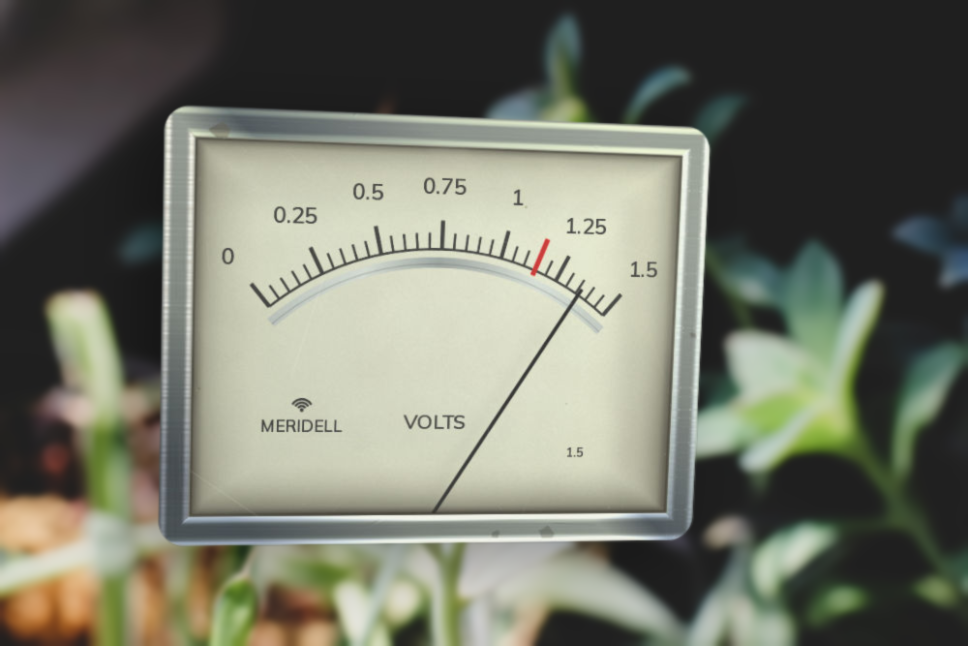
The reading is 1.35 V
